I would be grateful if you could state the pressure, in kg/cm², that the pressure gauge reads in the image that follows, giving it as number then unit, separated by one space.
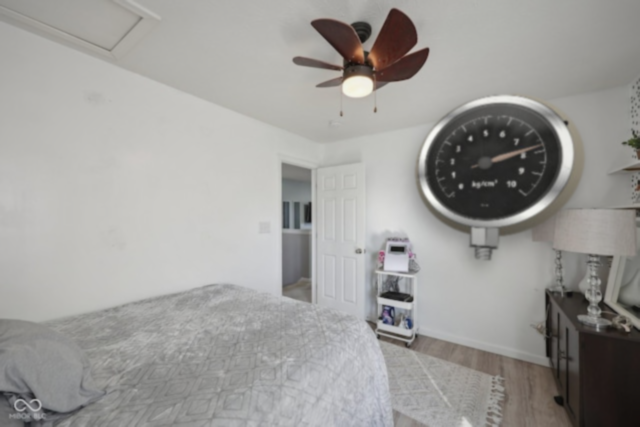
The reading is 7.75 kg/cm²
